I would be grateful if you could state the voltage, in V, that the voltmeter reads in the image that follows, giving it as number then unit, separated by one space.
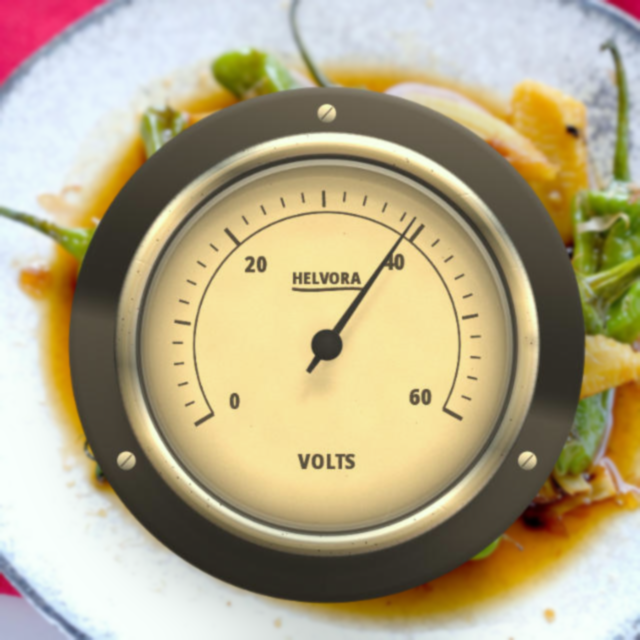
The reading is 39 V
